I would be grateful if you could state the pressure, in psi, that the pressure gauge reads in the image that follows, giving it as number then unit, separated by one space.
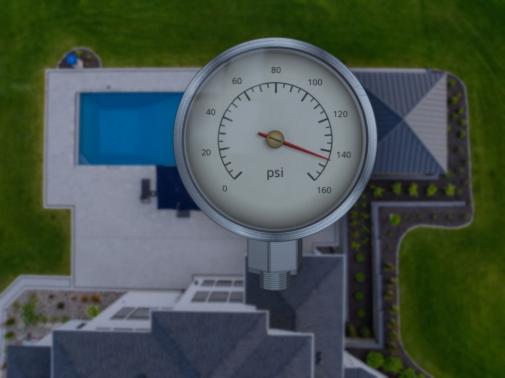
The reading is 145 psi
